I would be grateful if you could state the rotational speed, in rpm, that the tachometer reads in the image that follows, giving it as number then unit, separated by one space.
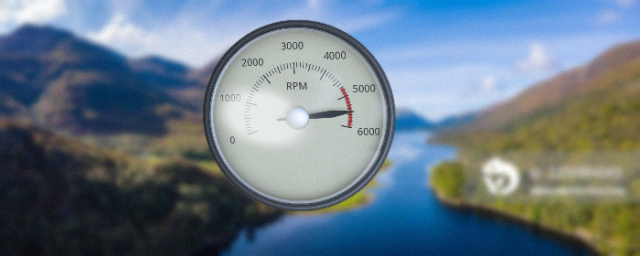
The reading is 5500 rpm
